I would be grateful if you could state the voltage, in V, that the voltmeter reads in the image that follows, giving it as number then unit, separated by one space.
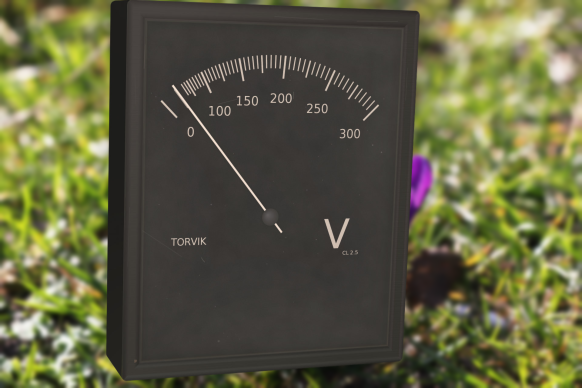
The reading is 50 V
